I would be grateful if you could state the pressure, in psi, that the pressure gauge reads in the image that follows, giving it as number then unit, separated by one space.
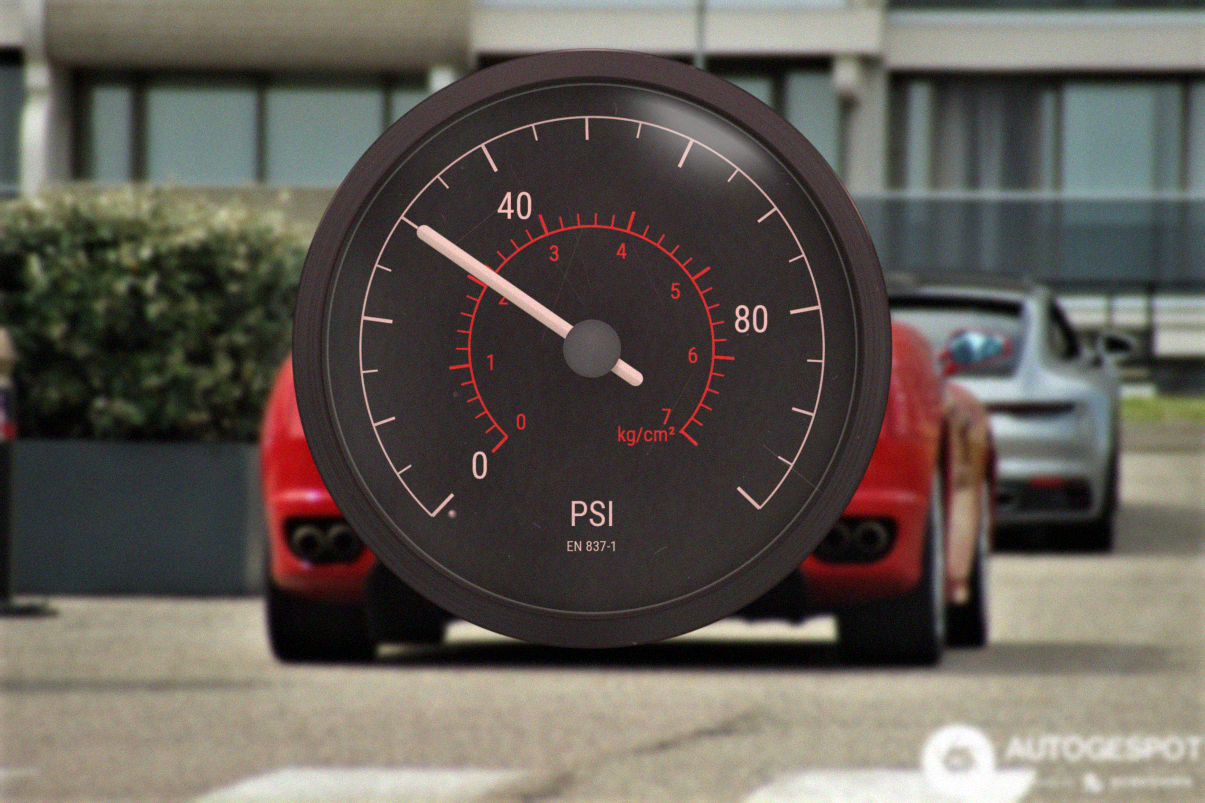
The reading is 30 psi
